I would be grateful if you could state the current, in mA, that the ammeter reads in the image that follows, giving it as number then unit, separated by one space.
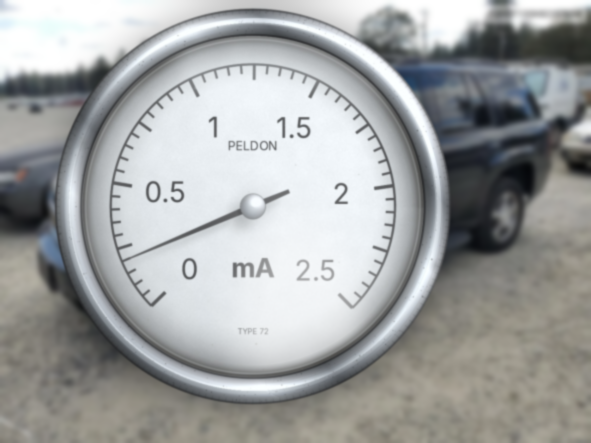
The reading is 0.2 mA
